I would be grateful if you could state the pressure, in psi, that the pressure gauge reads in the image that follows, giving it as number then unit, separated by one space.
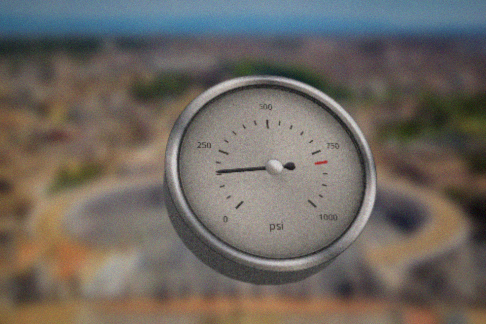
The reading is 150 psi
